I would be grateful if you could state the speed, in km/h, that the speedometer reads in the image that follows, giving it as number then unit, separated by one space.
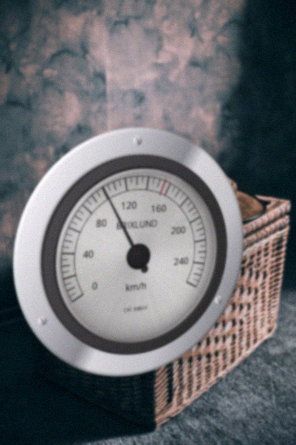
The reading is 100 km/h
